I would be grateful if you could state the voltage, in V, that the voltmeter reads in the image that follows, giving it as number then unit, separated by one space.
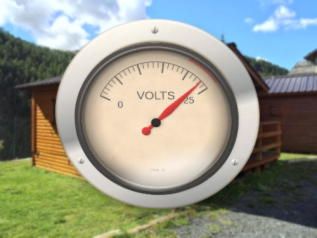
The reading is 23 V
